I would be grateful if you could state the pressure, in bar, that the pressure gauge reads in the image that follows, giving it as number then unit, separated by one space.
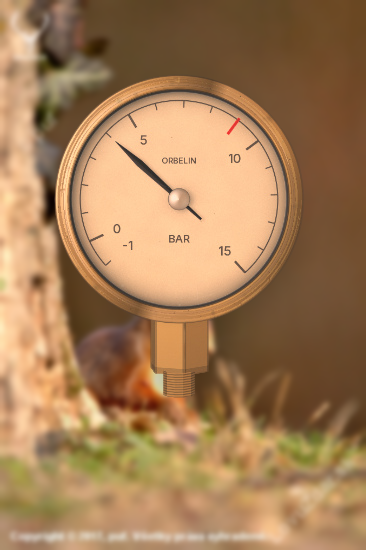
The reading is 4 bar
